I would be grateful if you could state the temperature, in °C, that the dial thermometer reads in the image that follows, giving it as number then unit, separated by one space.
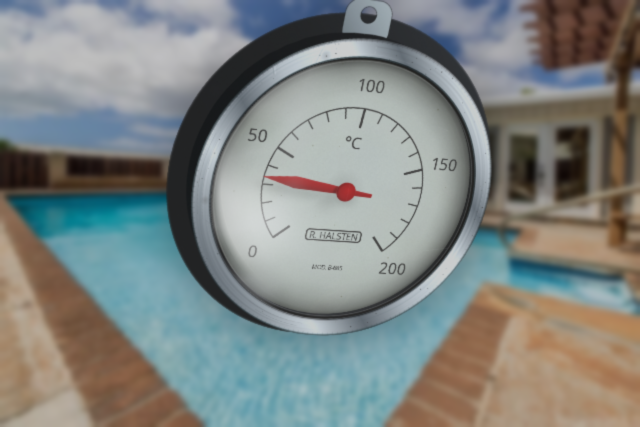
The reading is 35 °C
